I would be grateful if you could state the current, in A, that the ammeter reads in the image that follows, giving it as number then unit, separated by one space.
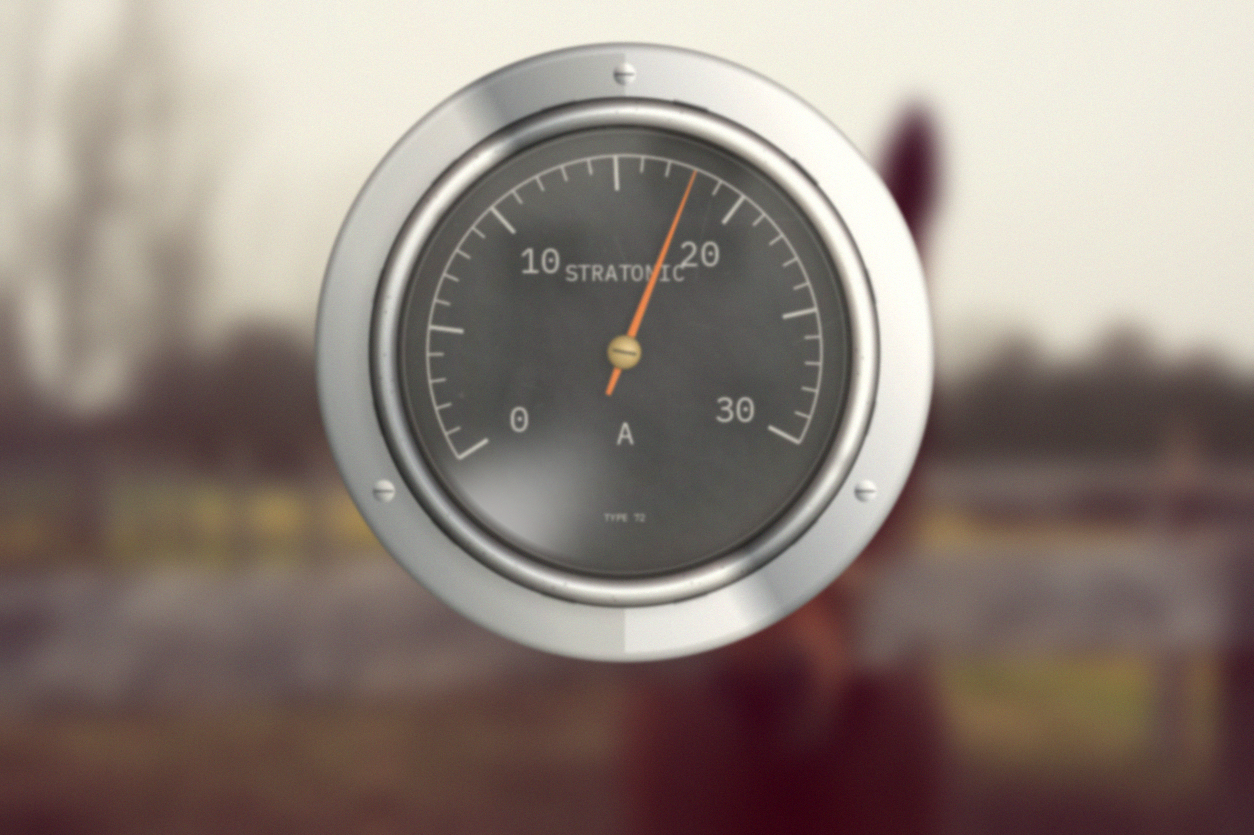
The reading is 18 A
